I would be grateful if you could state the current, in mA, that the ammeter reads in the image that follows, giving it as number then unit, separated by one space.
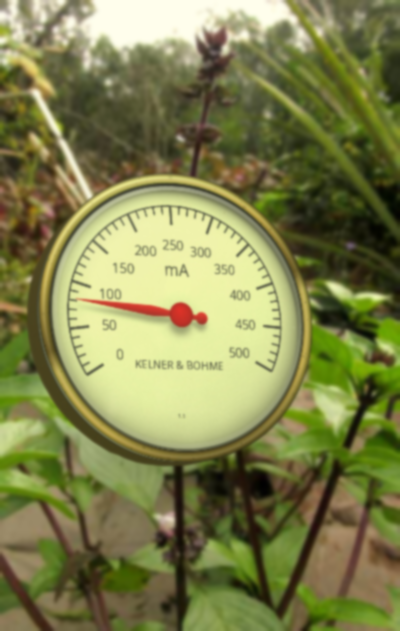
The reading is 80 mA
